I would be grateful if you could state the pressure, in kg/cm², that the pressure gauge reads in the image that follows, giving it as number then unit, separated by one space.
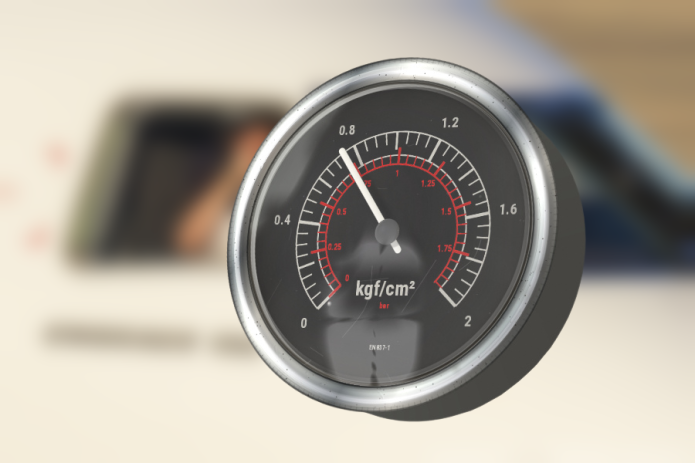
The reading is 0.75 kg/cm²
